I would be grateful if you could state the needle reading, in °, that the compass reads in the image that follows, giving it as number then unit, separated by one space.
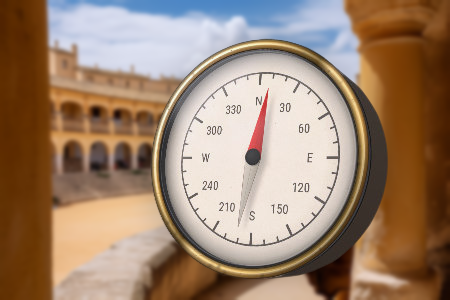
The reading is 10 °
